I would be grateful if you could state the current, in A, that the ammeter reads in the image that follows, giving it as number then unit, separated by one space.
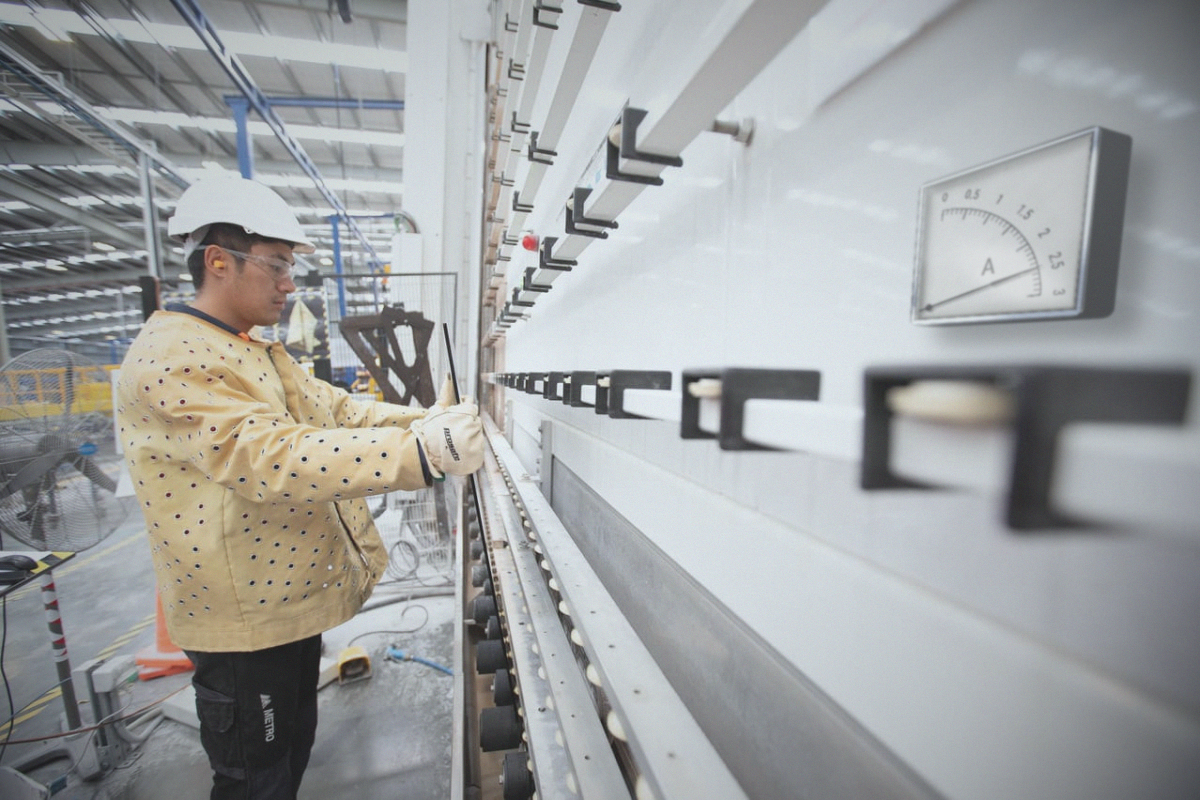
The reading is 2.5 A
